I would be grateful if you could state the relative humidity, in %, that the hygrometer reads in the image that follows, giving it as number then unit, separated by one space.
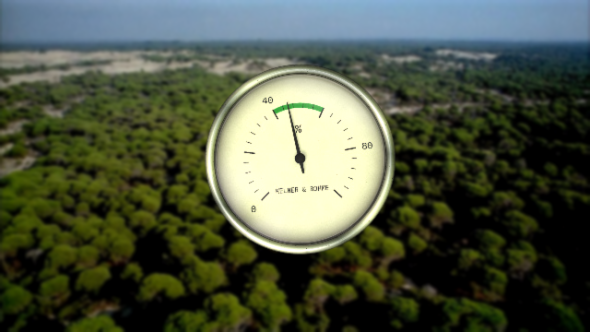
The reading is 46 %
